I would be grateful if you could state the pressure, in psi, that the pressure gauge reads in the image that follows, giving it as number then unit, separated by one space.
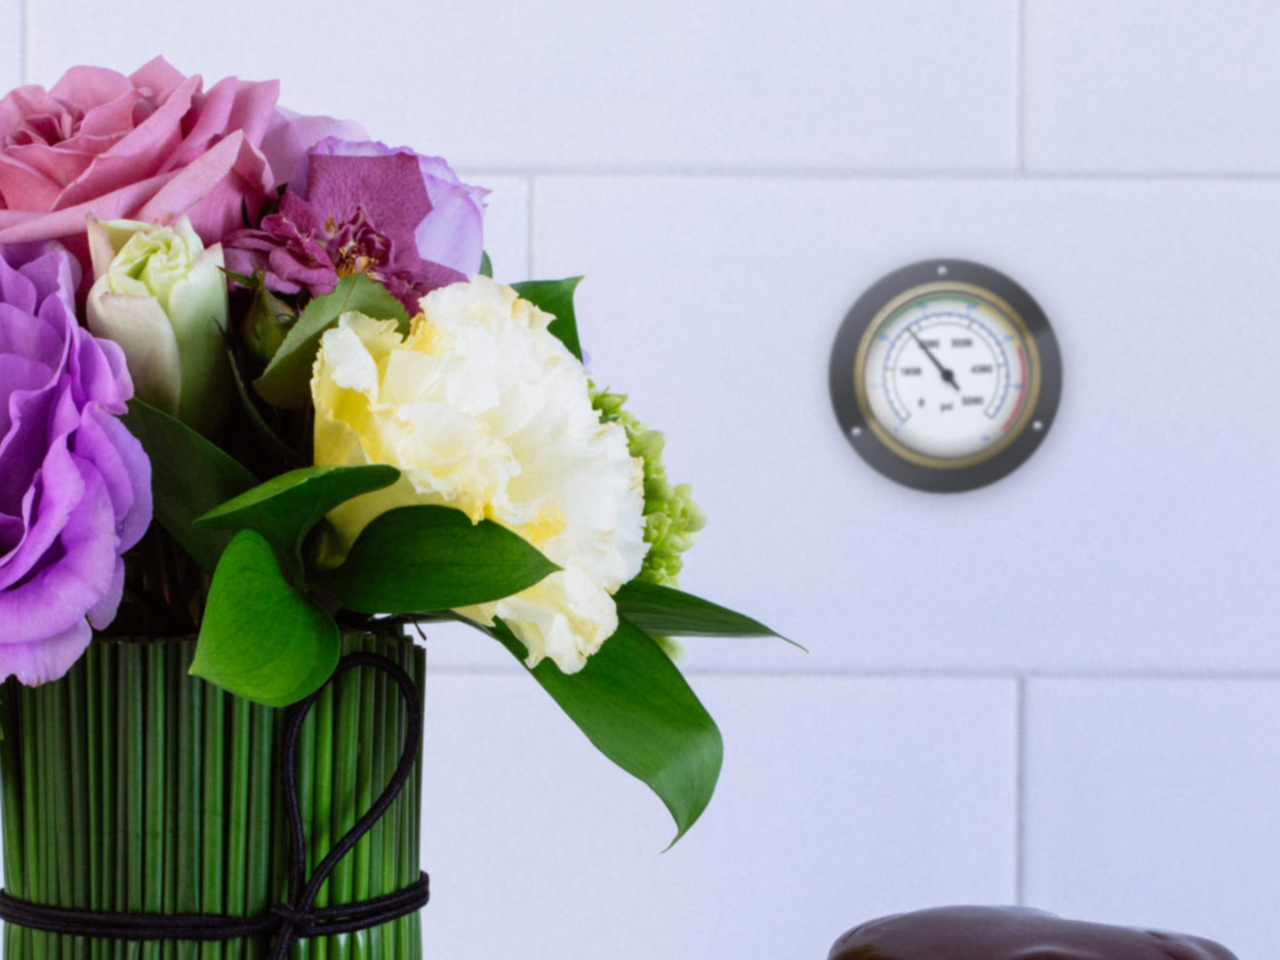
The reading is 1800 psi
